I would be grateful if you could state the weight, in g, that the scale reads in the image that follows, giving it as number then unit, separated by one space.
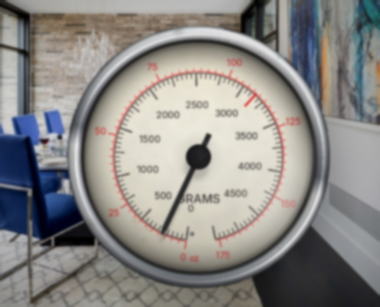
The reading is 250 g
